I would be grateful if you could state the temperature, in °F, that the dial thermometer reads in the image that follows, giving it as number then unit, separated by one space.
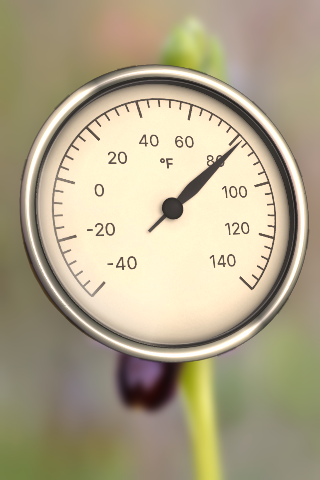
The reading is 82 °F
